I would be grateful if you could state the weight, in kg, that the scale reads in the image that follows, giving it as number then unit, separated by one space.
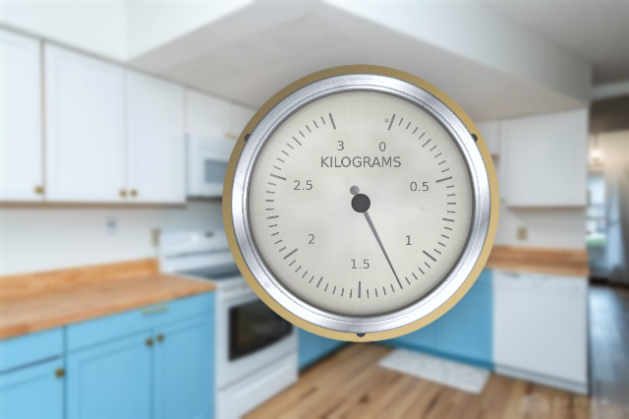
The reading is 1.25 kg
